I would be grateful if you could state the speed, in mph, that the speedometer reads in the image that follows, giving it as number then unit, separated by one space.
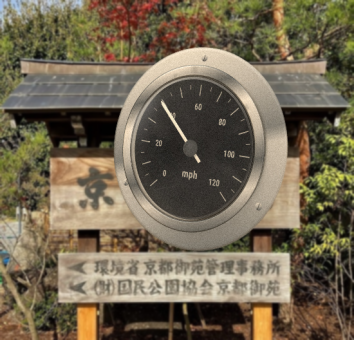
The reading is 40 mph
